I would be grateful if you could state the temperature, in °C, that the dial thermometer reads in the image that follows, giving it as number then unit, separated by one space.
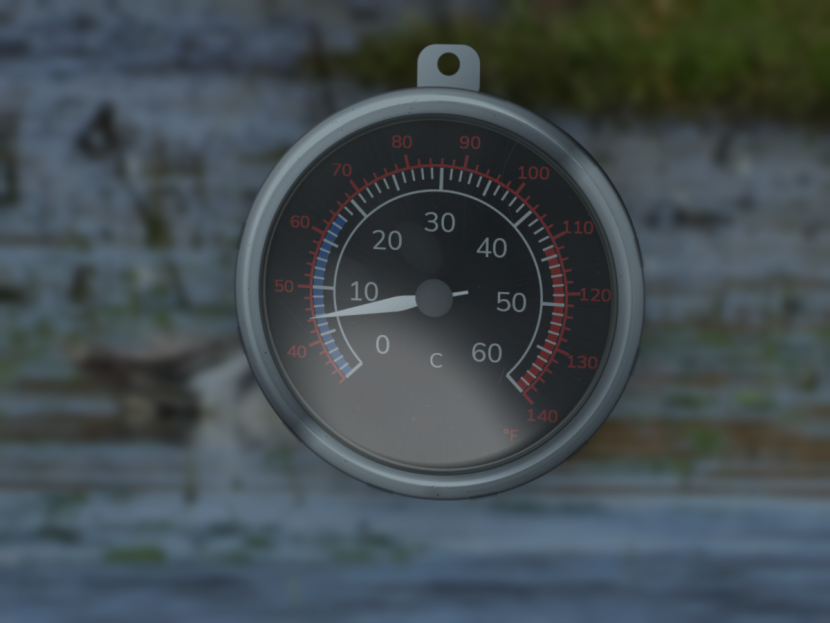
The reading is 7 °C
